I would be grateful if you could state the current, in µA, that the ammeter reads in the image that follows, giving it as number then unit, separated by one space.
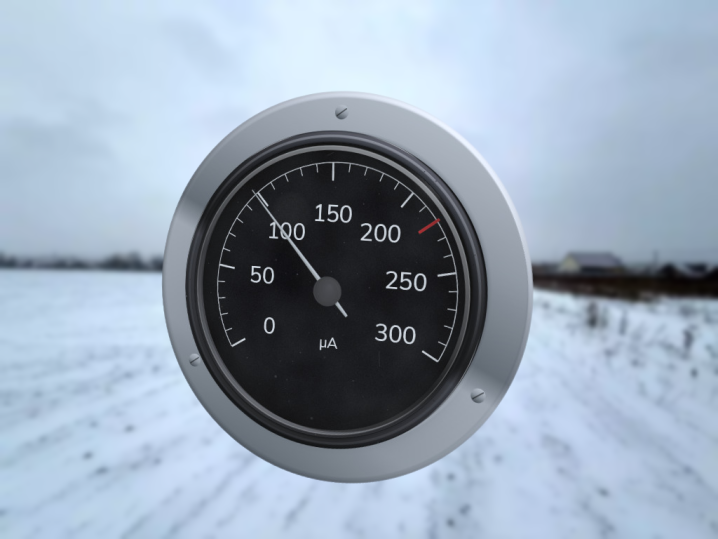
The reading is 100 µA
